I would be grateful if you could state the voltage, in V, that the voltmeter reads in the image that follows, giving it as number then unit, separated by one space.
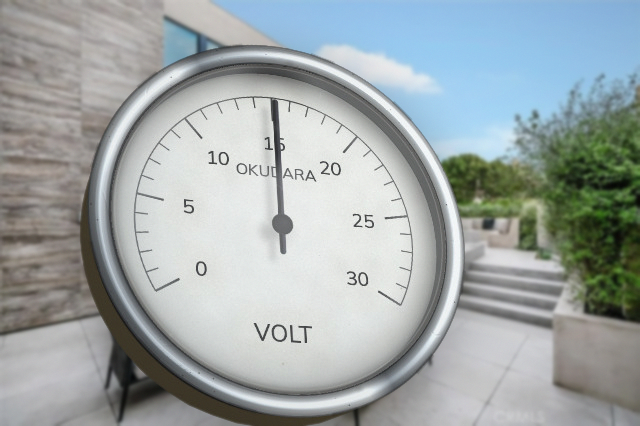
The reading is 15 V
